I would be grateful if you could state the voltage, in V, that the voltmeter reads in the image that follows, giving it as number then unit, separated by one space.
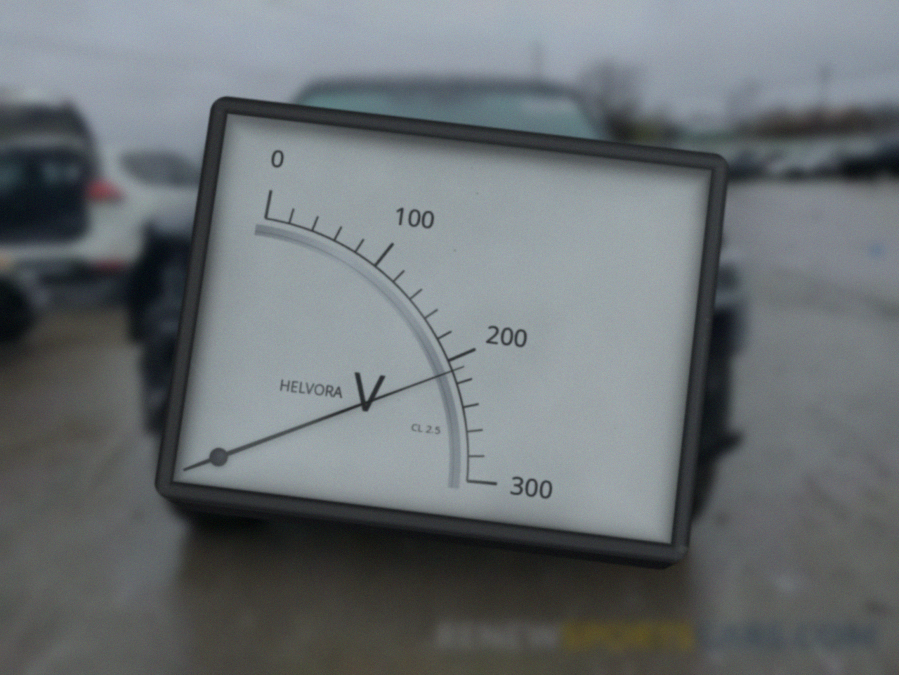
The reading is 210 V
